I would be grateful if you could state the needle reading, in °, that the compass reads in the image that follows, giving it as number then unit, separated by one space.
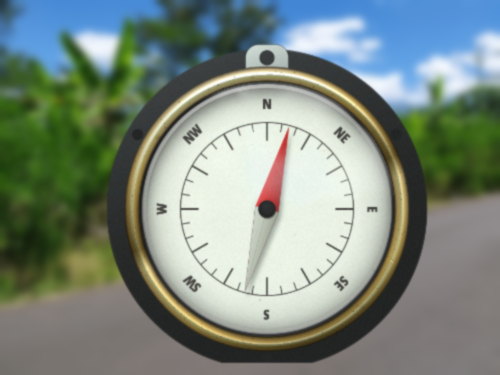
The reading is 15 °
